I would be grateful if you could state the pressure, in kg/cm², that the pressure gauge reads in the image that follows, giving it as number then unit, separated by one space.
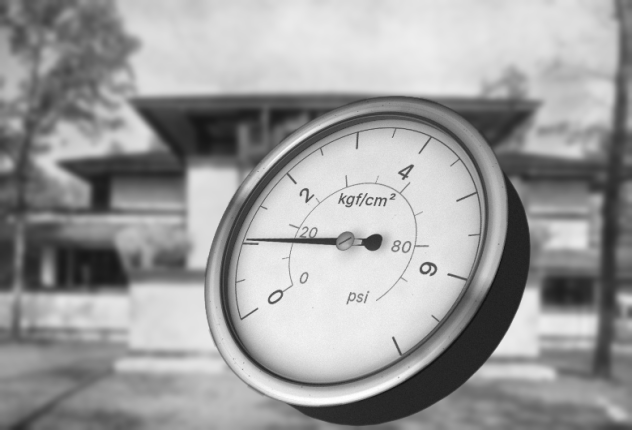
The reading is 1 kg/cm²
